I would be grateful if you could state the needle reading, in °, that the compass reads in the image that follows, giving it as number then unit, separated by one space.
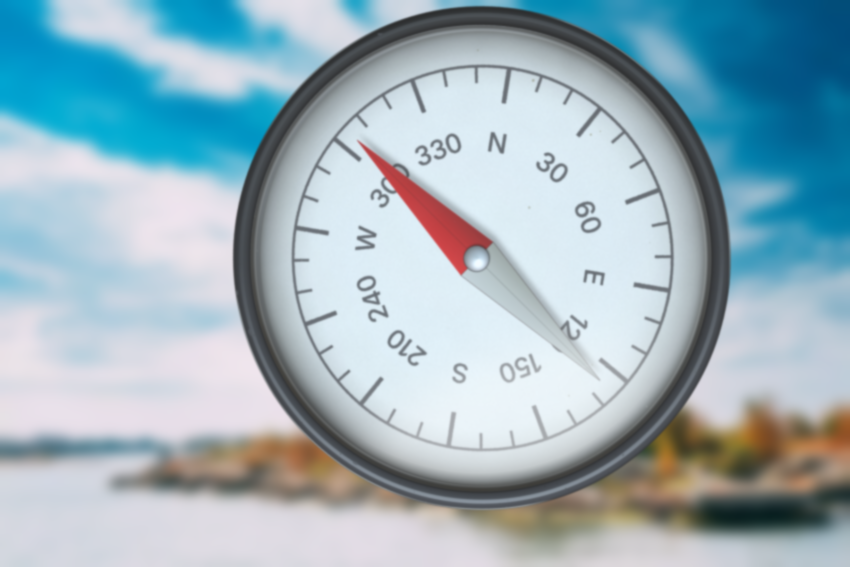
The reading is 305 °
